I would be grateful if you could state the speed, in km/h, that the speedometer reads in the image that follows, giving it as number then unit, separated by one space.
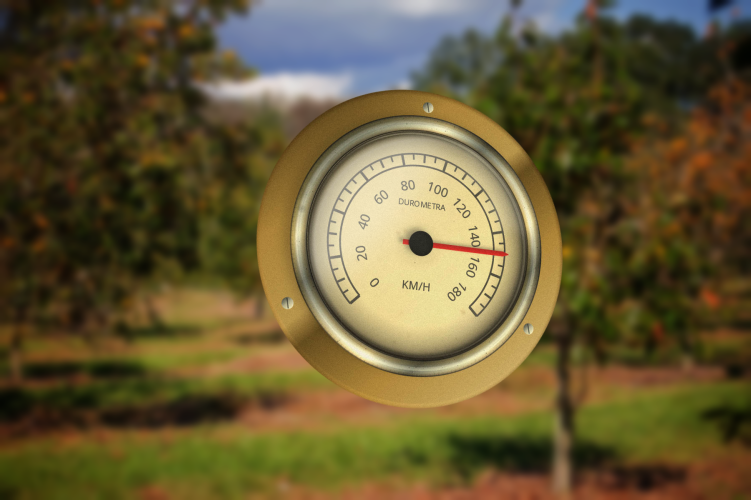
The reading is 150 km/h
